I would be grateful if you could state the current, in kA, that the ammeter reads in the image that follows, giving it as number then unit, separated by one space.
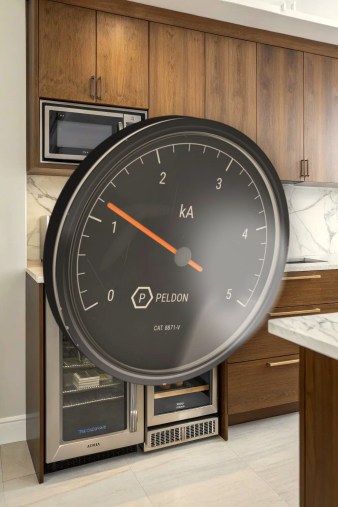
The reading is 1.2 kA
